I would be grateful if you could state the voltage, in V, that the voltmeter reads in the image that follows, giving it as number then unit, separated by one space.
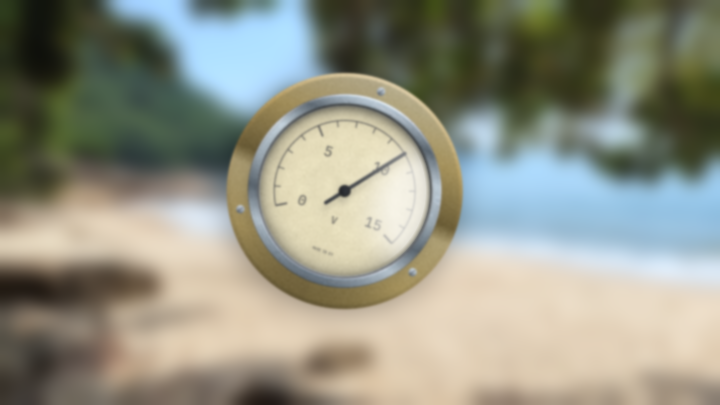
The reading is 10 V
